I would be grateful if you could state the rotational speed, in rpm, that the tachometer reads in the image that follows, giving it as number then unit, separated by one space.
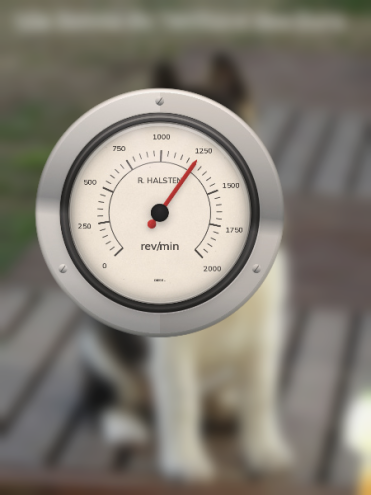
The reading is 1250 rpm
